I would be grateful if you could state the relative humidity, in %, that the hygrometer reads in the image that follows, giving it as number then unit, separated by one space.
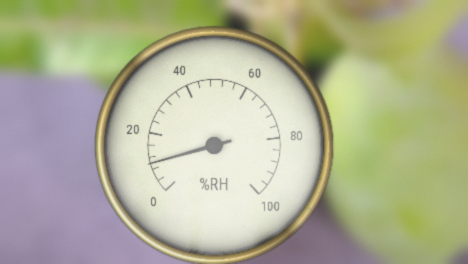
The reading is 10 %
